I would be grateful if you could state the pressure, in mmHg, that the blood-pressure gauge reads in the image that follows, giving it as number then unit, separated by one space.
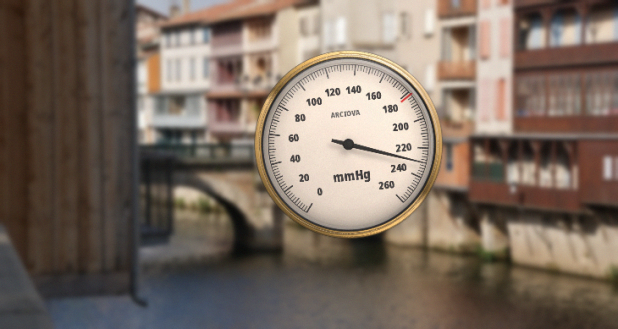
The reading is 230 mmHg
